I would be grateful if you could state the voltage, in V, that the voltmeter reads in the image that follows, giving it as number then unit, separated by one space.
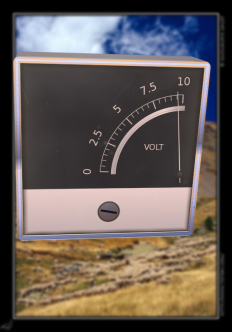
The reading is 9.5 V
